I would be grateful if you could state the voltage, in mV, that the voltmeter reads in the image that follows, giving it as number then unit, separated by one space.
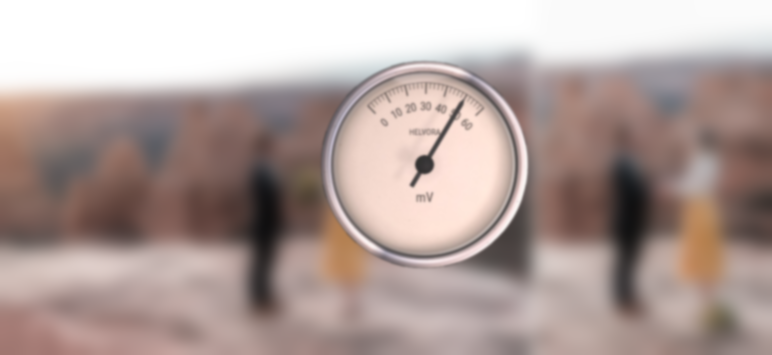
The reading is 50 mV
